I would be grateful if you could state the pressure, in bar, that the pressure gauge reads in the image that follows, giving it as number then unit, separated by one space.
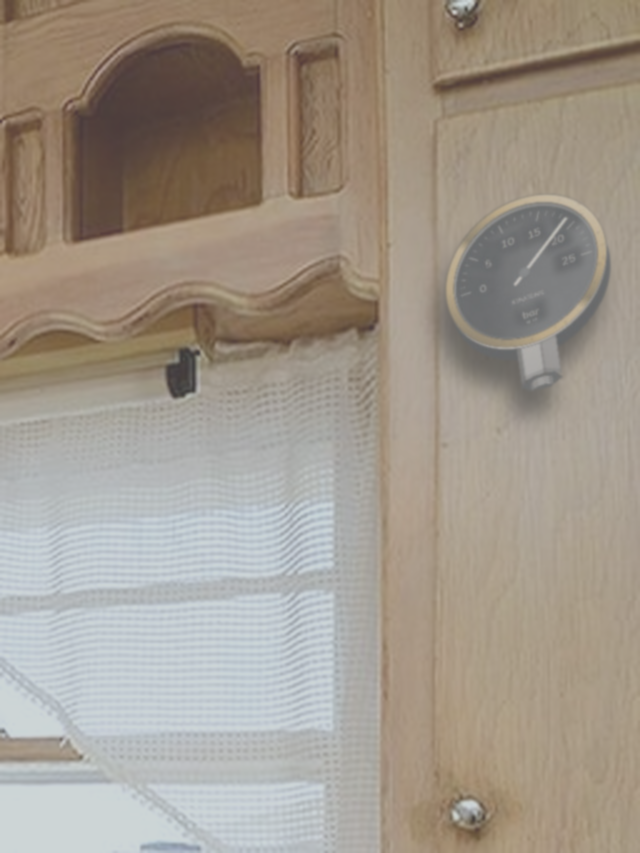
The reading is 19 bar
